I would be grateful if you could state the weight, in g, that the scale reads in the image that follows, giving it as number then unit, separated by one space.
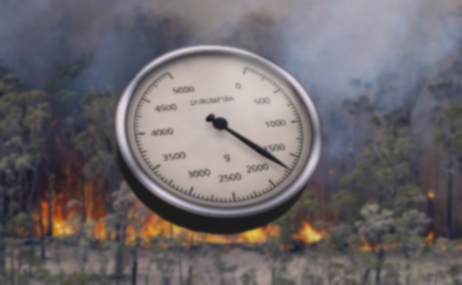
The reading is 1750 g
